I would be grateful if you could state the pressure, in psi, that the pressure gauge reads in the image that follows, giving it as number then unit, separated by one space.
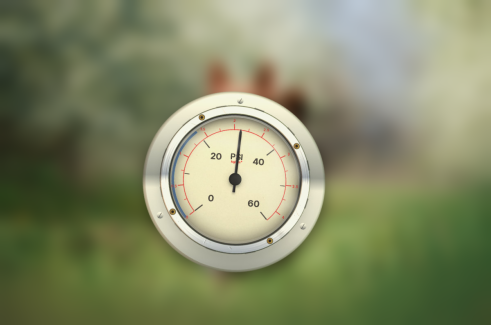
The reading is 30 psi
